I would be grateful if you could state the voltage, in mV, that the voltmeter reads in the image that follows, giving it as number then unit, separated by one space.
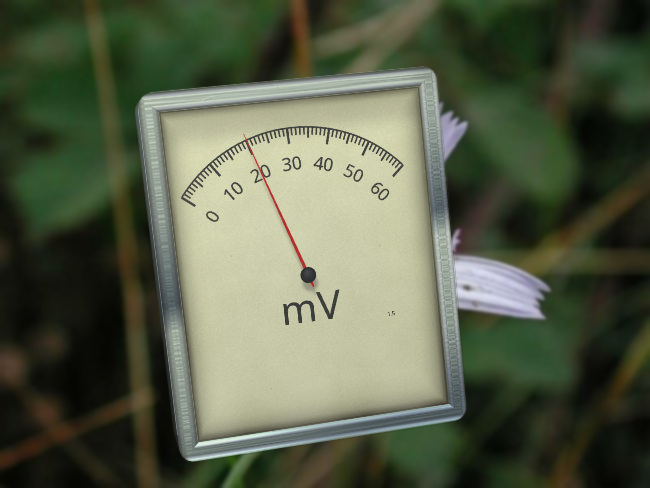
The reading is 20 mV
